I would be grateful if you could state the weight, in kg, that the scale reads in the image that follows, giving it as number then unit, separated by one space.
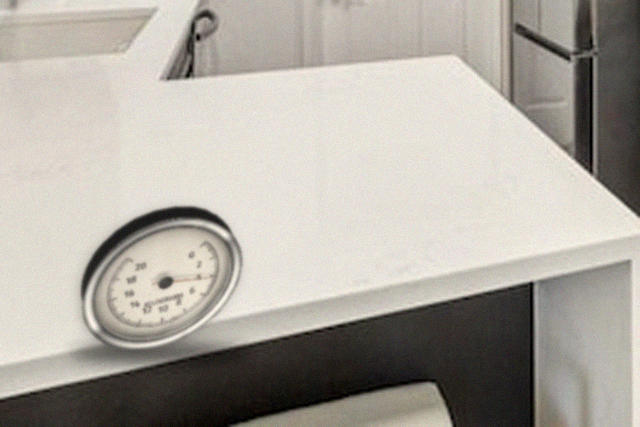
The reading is 4 kg
